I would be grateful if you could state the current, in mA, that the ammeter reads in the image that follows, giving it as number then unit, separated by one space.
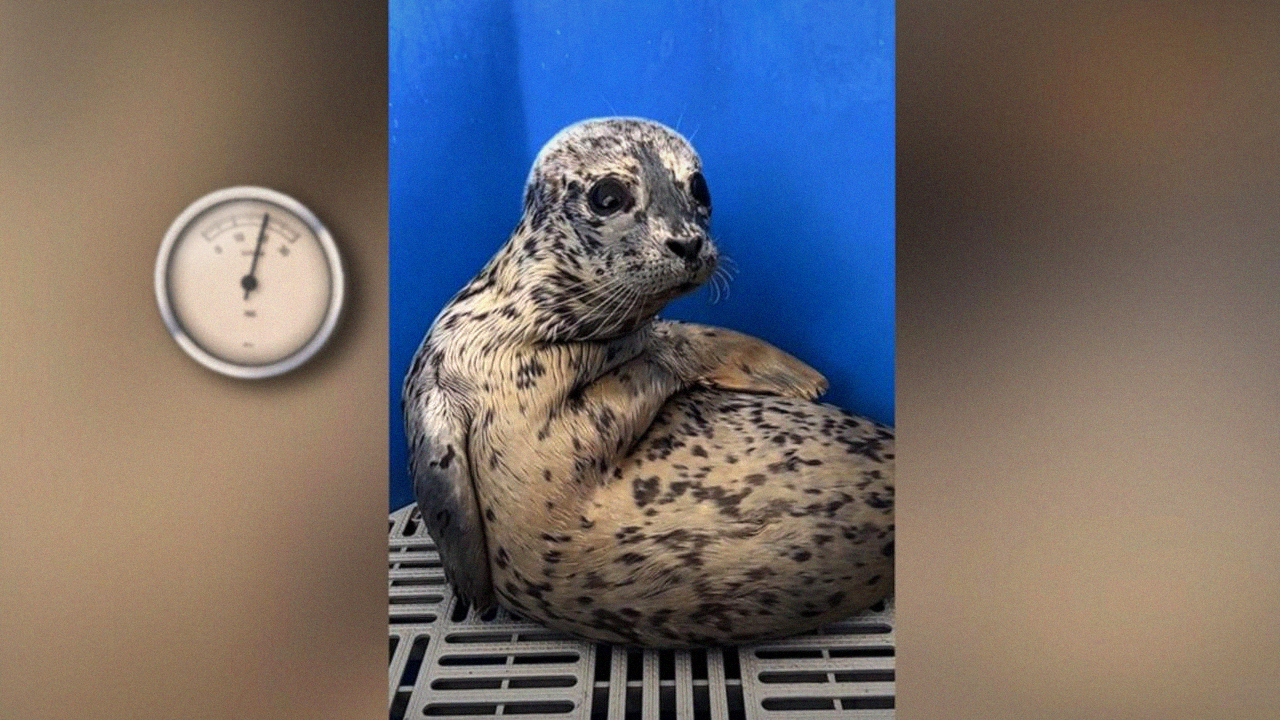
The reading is 20 mA
